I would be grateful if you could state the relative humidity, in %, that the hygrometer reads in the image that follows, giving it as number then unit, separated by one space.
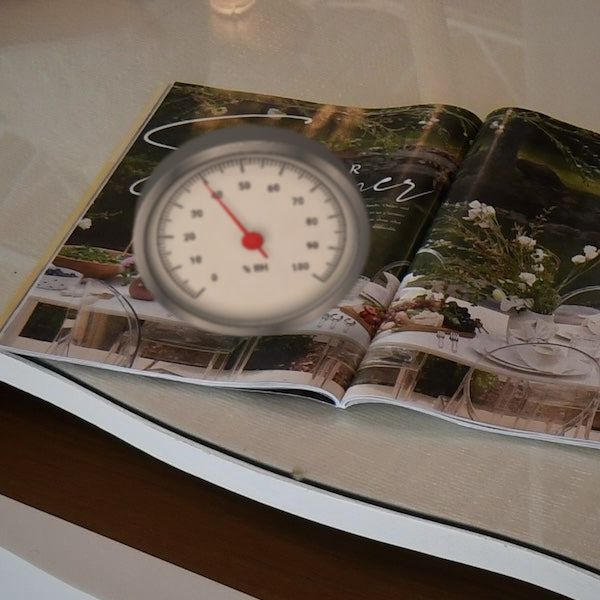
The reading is 40 %
